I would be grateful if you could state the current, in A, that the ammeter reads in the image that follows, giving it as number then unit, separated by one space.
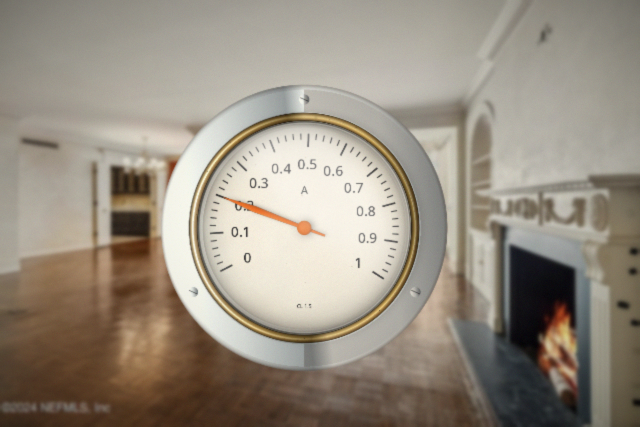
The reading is 0.2 A
